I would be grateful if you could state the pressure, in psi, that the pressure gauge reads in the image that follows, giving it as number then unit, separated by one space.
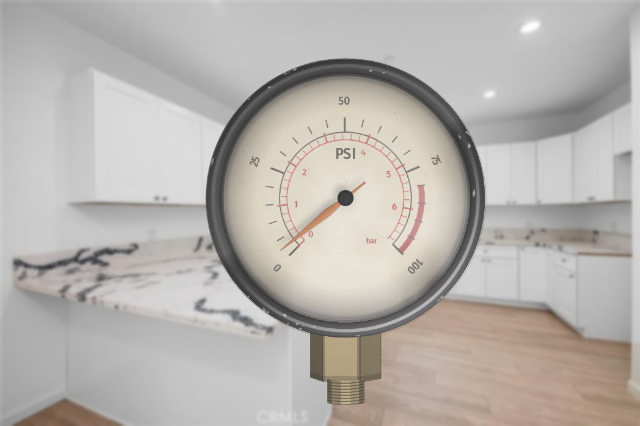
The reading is 2.5 psi
